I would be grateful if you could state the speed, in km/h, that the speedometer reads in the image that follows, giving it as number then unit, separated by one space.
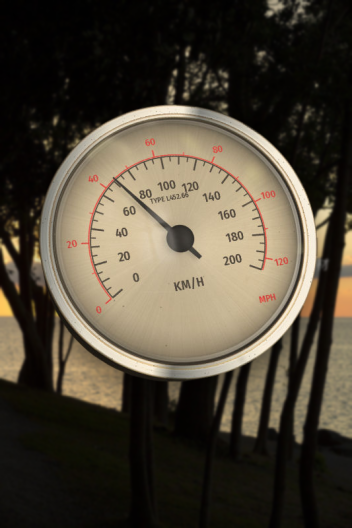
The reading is 70 km/h
